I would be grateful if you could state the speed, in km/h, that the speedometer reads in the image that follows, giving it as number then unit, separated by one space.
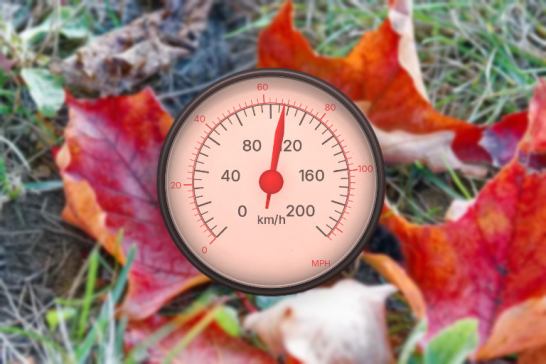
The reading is 107.5 km/h
